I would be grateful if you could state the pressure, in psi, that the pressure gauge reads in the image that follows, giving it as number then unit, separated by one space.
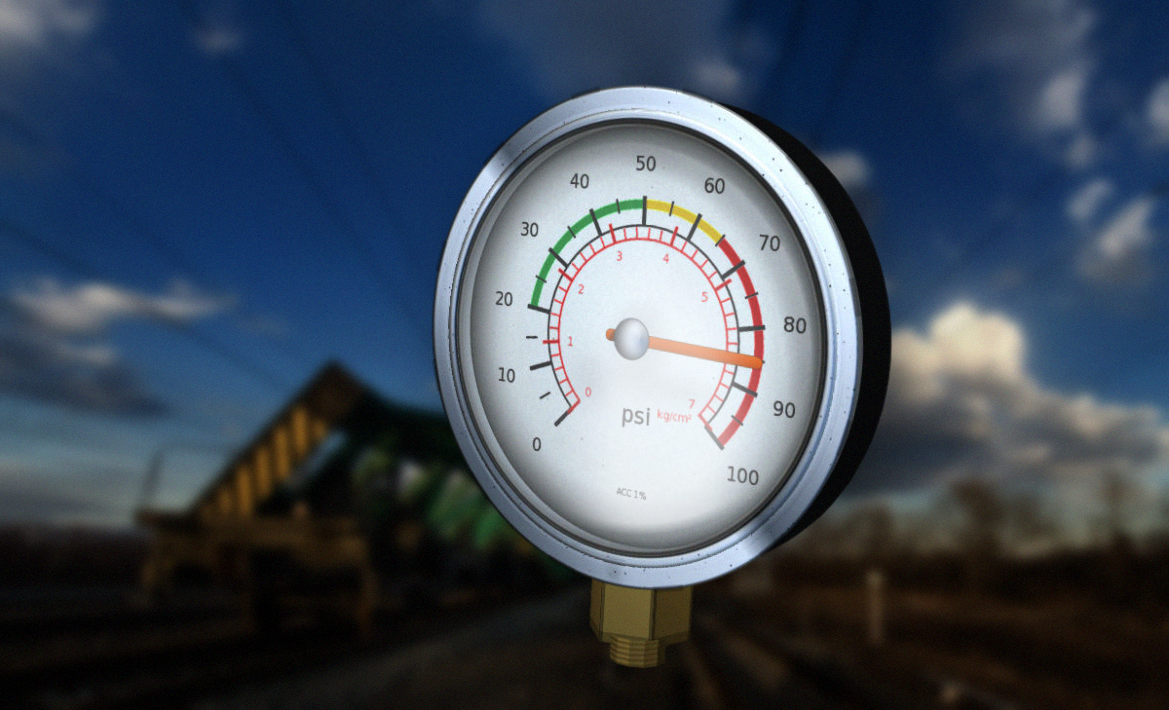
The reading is 85 psi
